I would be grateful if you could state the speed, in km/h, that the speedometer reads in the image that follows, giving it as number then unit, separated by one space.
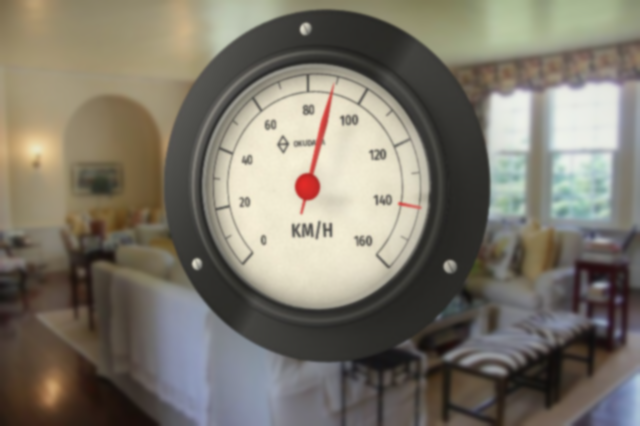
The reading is 90 km/h
